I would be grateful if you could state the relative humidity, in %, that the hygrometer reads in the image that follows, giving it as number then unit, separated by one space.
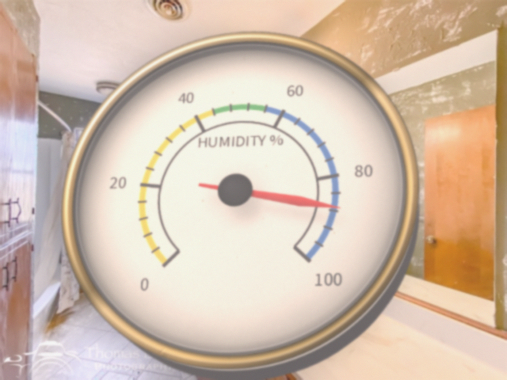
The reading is 88 %
